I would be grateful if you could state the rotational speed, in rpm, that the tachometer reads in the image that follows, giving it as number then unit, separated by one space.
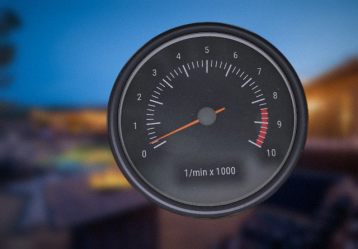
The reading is 200 rpm
